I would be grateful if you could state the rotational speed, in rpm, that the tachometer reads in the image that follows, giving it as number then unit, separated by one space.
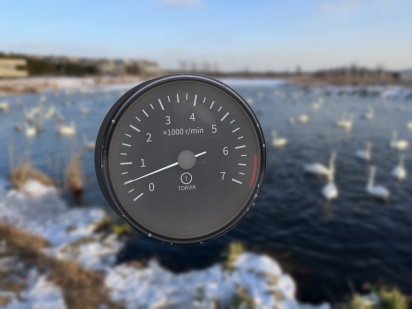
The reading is 500 rpm
